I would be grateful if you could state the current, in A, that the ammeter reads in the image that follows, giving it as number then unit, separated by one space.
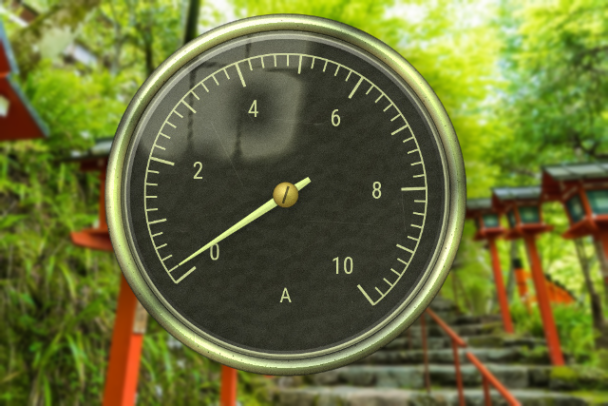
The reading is 0.2 A
